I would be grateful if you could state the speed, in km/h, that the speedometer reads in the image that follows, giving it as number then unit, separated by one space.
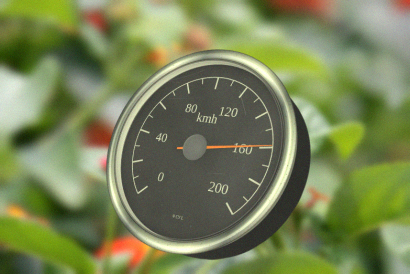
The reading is 160 km/h
